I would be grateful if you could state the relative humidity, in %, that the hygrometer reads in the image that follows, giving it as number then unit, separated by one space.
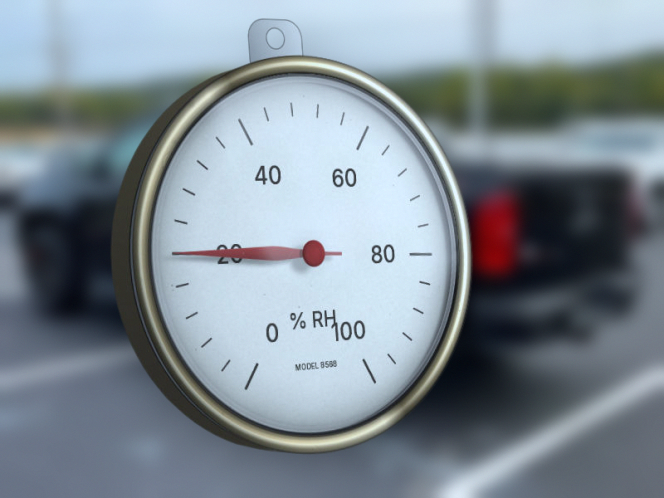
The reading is 20 %
